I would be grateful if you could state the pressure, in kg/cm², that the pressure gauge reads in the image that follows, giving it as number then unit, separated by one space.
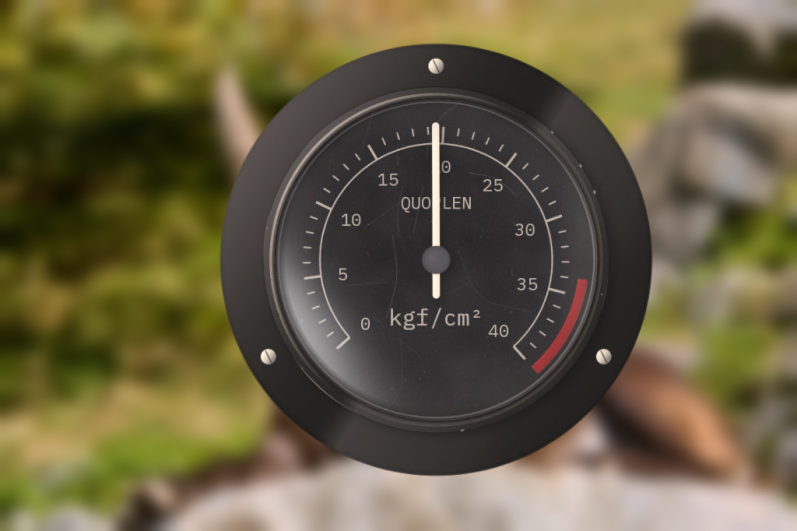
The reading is 19.5 kg/cm²
